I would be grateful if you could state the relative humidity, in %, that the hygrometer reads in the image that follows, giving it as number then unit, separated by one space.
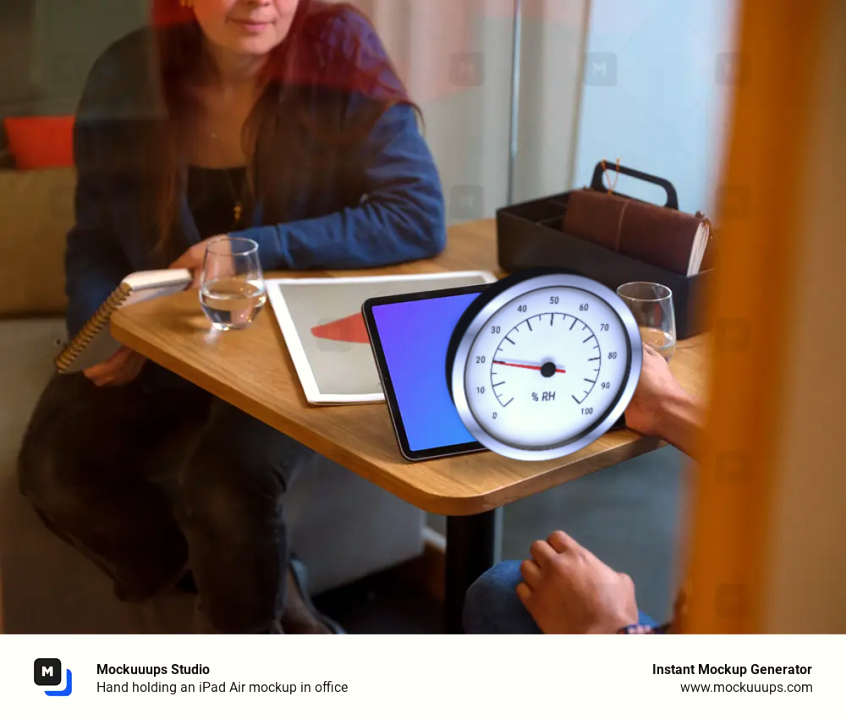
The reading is 20 %
